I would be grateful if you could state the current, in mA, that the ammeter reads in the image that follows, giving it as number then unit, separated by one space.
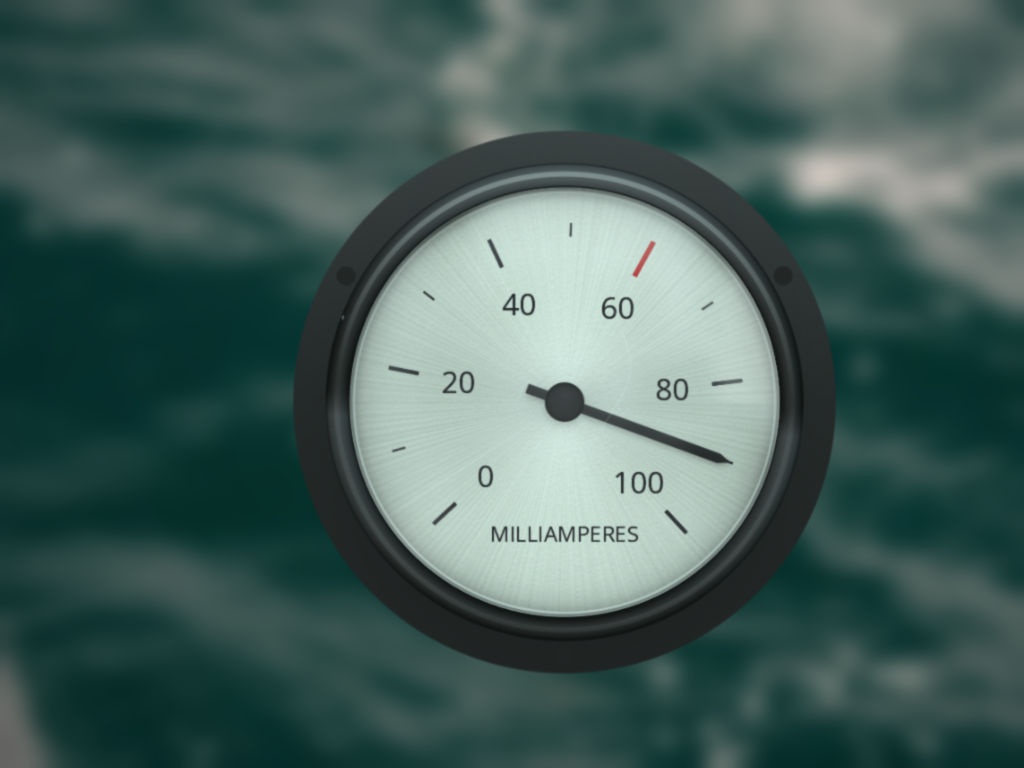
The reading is 90 mA
